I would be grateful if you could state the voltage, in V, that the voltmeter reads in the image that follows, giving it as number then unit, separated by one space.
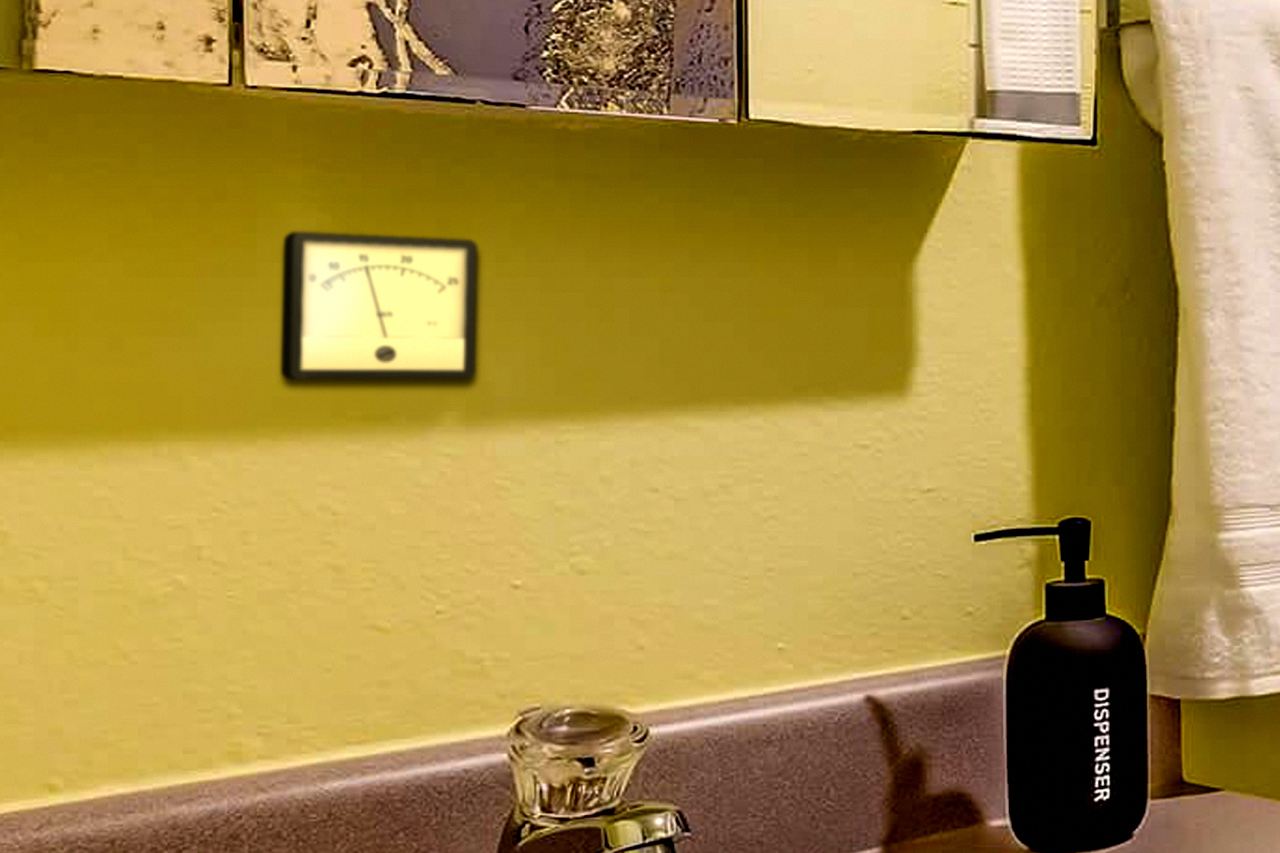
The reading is 15 V
